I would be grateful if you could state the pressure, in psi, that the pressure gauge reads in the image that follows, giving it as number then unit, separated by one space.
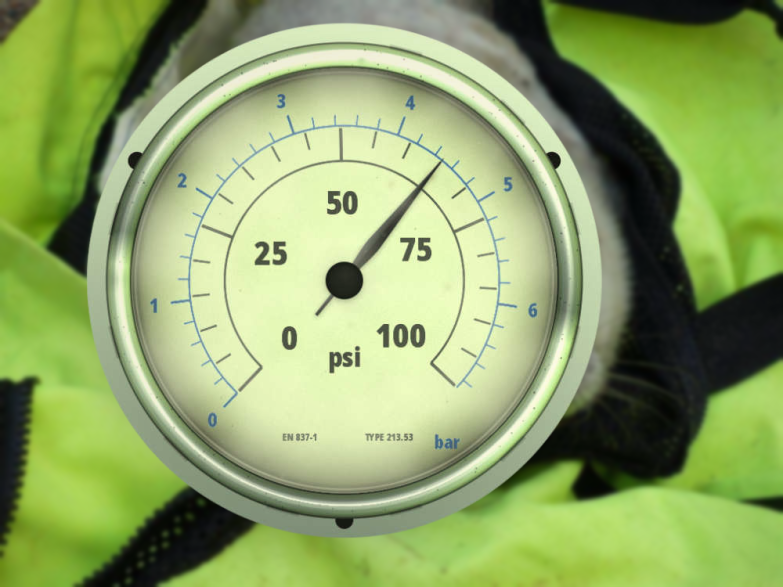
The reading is 65 psi
